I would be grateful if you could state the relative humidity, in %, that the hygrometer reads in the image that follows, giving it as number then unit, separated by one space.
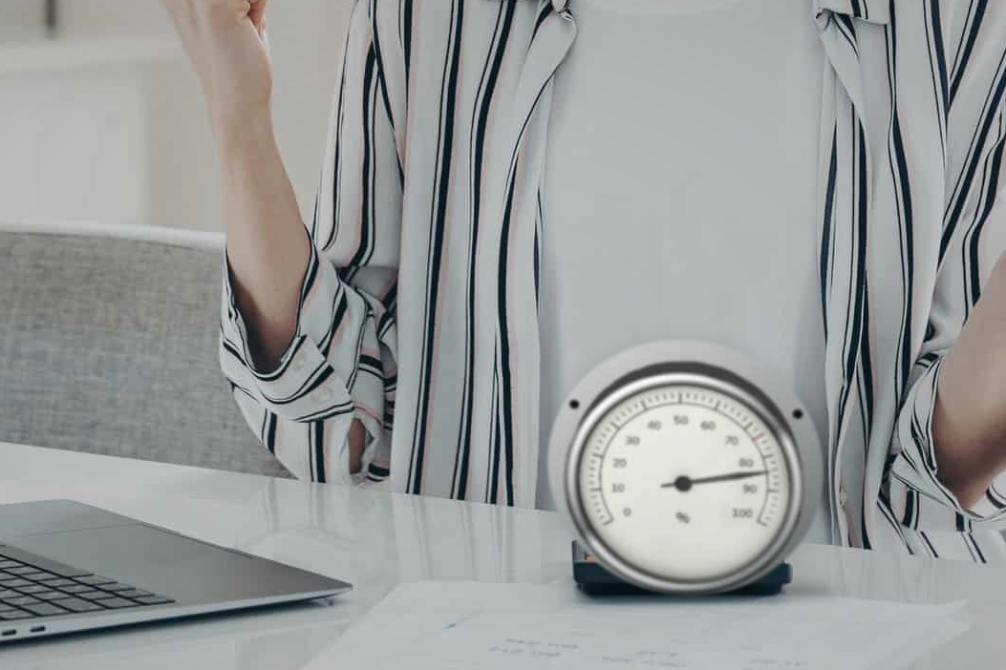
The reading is 84 %
